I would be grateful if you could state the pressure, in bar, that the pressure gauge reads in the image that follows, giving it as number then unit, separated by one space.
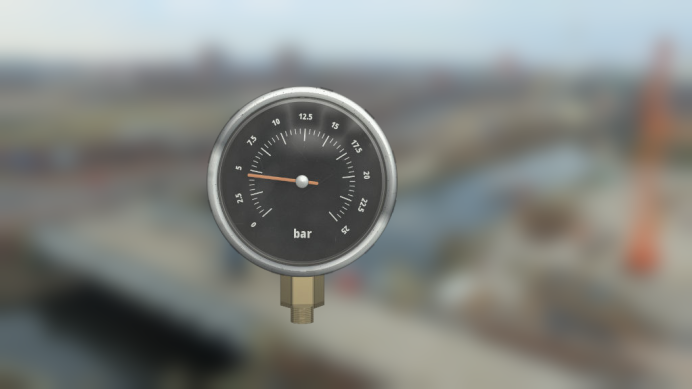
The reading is 4.5 bar
